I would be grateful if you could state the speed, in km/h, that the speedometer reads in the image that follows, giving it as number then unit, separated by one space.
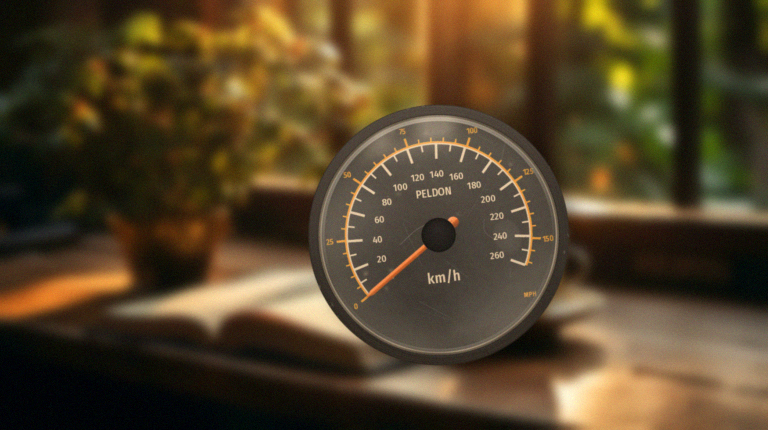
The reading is 0 km/h
